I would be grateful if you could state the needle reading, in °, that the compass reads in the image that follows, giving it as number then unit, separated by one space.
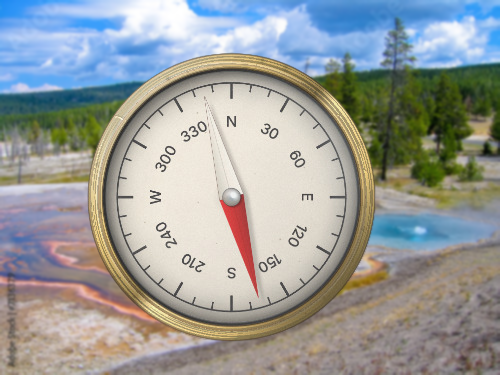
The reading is 165 °
